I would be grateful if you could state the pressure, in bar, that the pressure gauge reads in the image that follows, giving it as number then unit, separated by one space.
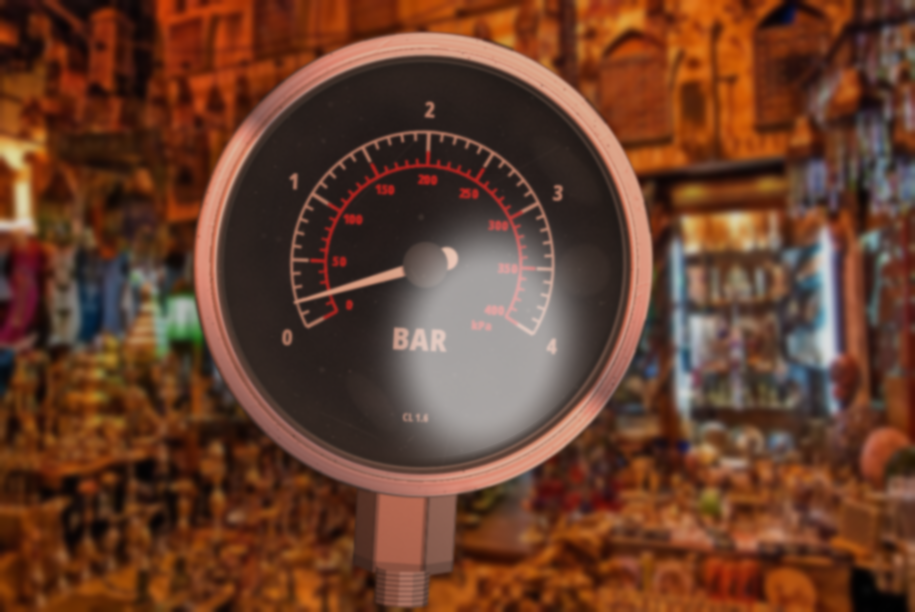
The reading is 0.2 bar
